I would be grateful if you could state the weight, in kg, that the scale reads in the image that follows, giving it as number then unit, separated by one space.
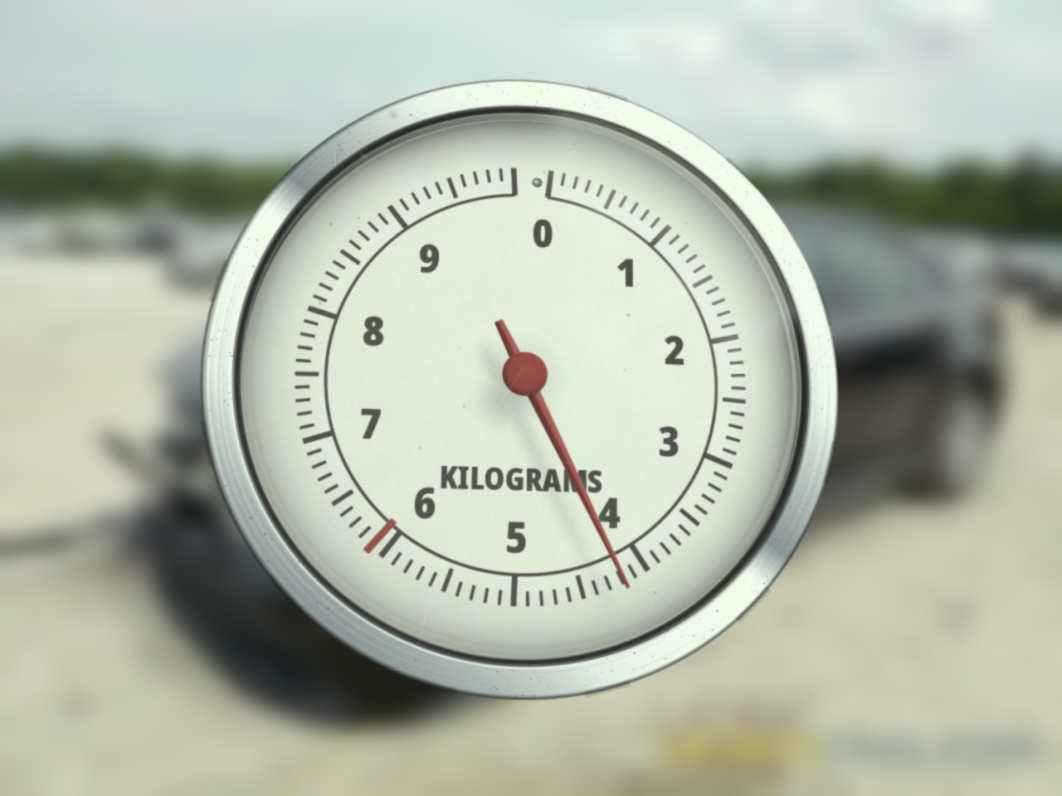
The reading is 4.2 kg
